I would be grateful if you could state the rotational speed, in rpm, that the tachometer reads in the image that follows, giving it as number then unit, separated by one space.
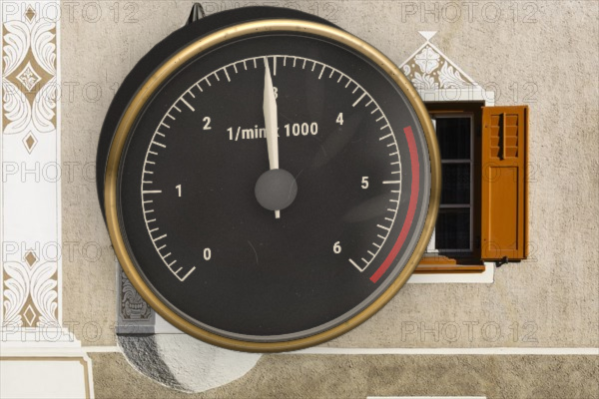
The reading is 2900 rpm
